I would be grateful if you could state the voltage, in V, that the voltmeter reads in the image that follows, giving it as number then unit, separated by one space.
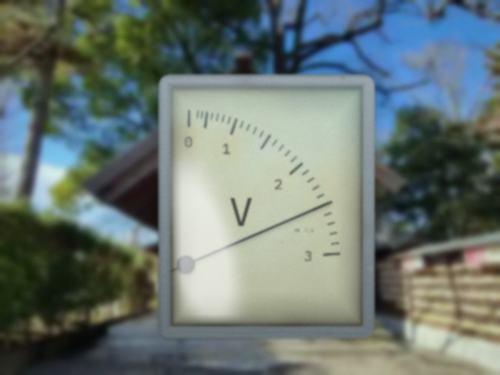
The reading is 2.5 V
